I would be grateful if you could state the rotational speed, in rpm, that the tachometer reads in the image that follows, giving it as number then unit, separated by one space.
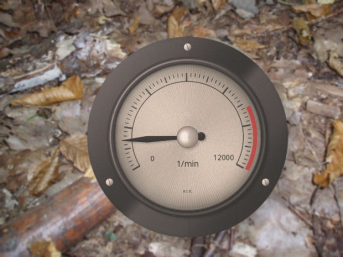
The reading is 1400 rpm
